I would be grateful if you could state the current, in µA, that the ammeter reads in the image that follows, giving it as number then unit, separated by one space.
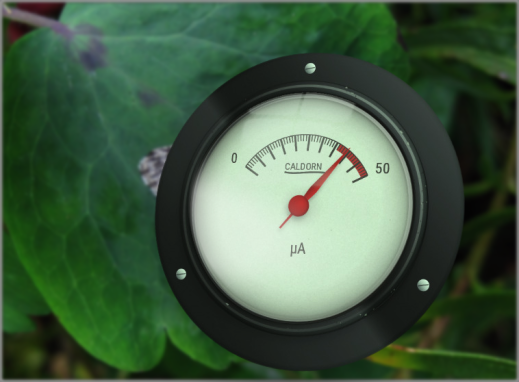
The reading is 40 µA
